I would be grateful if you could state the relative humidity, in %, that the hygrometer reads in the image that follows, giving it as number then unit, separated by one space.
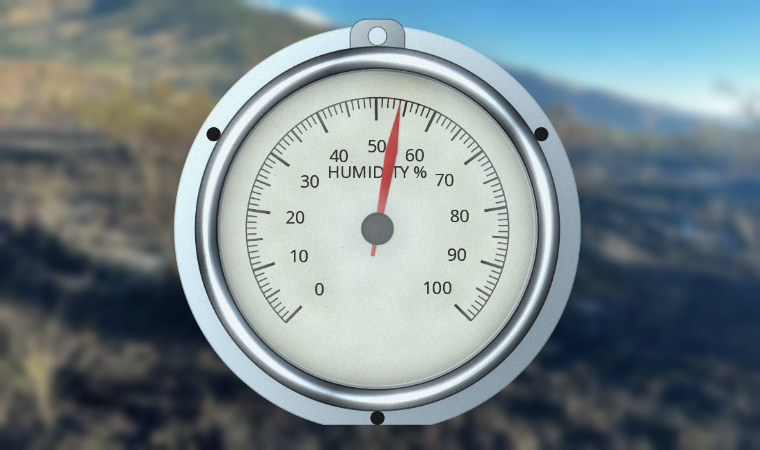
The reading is 54 %
